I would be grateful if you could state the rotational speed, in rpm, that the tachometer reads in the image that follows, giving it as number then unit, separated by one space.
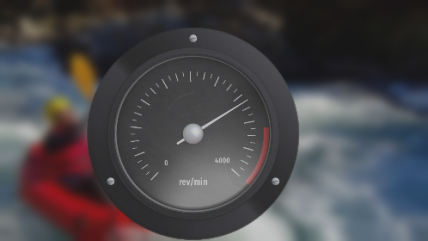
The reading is 2900 rpm
